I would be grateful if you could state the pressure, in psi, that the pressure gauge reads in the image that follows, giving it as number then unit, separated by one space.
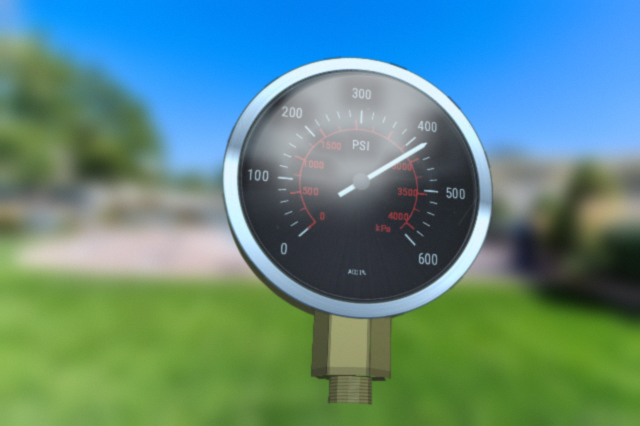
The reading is 420 psi
